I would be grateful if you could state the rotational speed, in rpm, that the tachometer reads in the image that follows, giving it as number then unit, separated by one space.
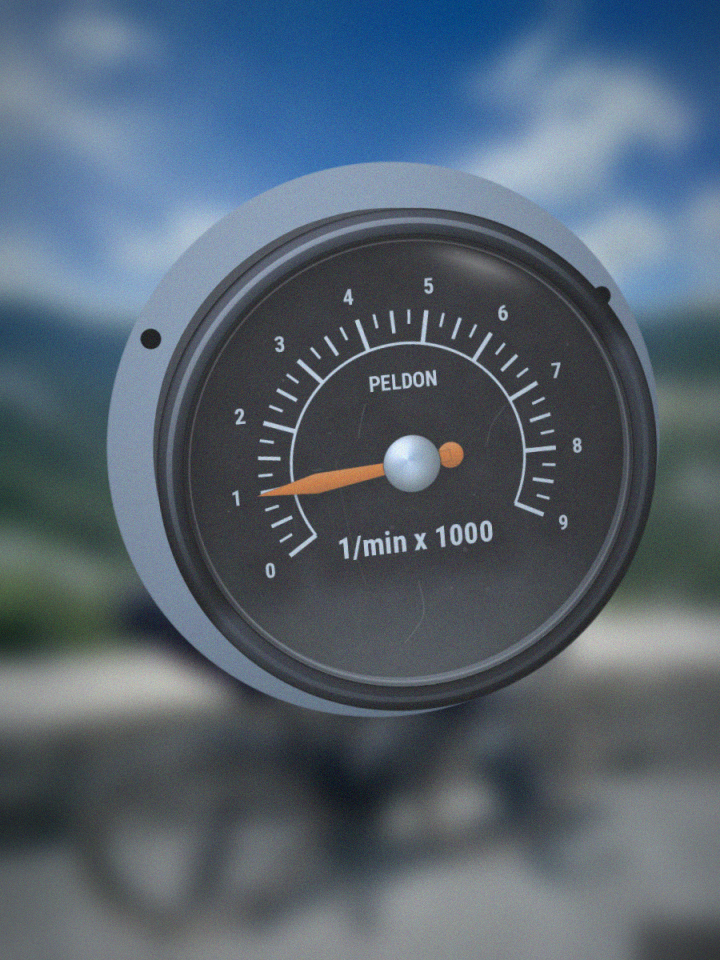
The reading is 1000 rpm
